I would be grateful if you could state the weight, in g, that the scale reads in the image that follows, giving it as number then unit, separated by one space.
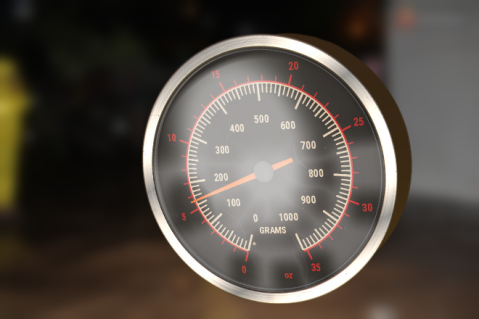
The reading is 160 g
